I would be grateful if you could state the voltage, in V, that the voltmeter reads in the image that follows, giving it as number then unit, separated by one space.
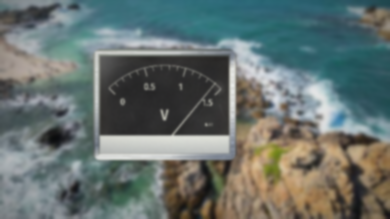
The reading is 1.4 V
